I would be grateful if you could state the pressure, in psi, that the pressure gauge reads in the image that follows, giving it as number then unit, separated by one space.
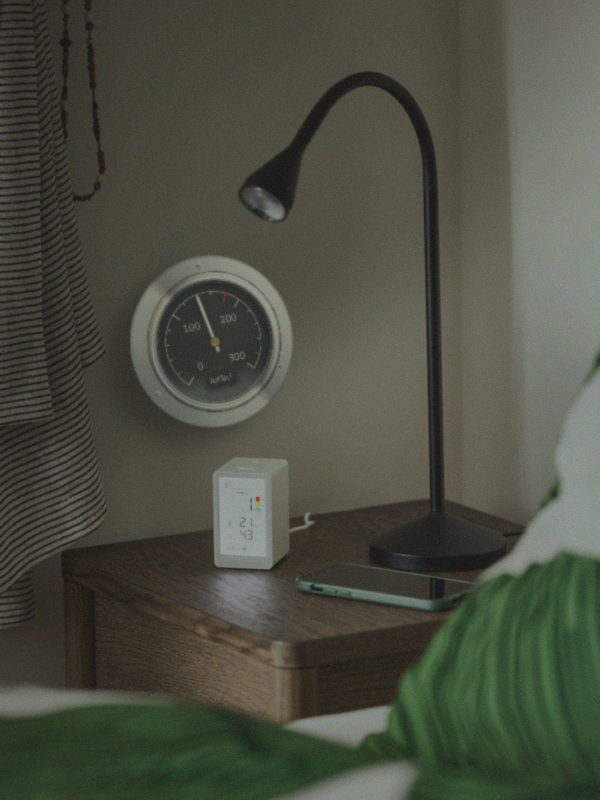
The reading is 140 psi
